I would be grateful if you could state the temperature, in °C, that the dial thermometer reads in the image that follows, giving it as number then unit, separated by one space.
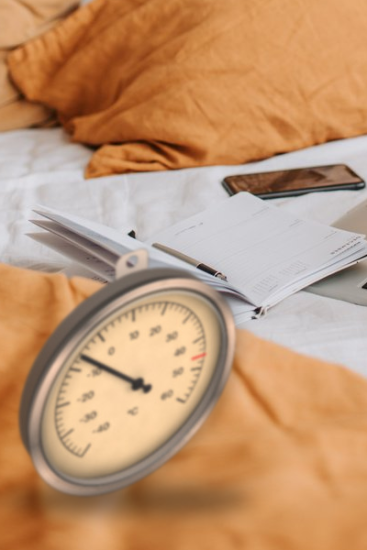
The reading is -6 °C
